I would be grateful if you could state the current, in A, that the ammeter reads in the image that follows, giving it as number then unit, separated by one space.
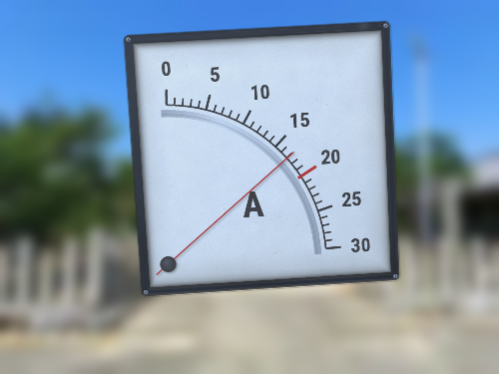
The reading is 17 A
